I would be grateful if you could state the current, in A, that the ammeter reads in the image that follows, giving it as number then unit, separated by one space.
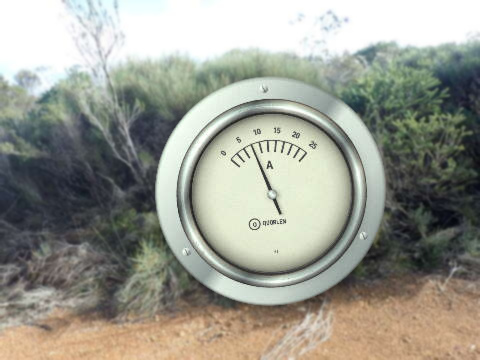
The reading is 7.5 A
